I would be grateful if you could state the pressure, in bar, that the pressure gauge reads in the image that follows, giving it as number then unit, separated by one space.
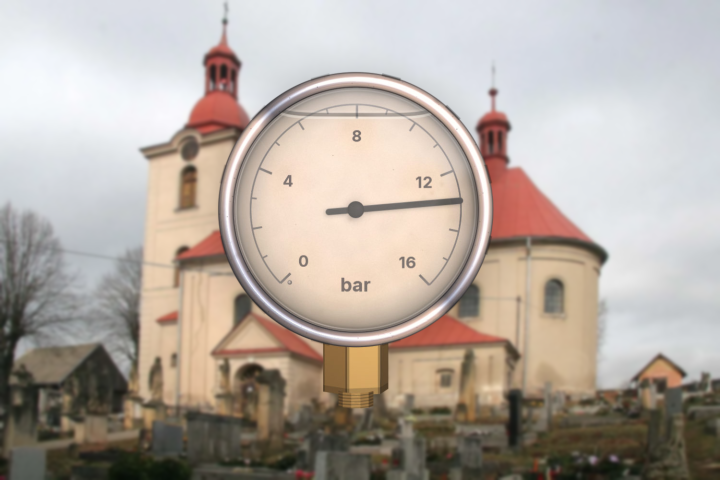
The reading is 13 bar
